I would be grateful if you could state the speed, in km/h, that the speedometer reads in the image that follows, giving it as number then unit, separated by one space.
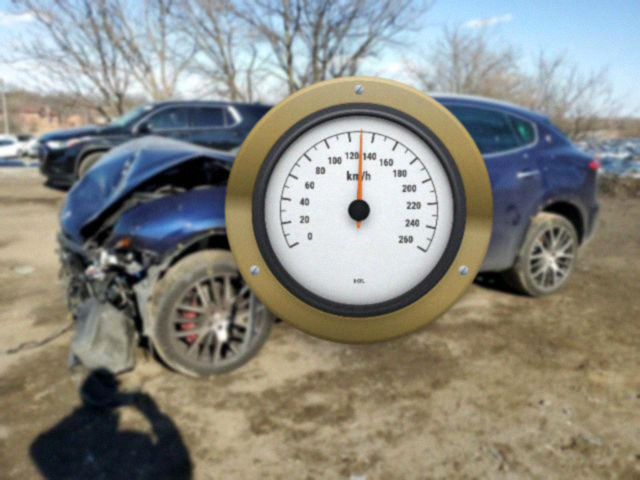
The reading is 130 km/h
